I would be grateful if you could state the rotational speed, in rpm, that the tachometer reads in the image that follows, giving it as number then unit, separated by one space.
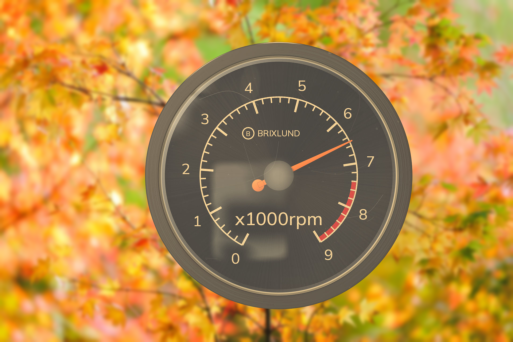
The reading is 6500 rpm
